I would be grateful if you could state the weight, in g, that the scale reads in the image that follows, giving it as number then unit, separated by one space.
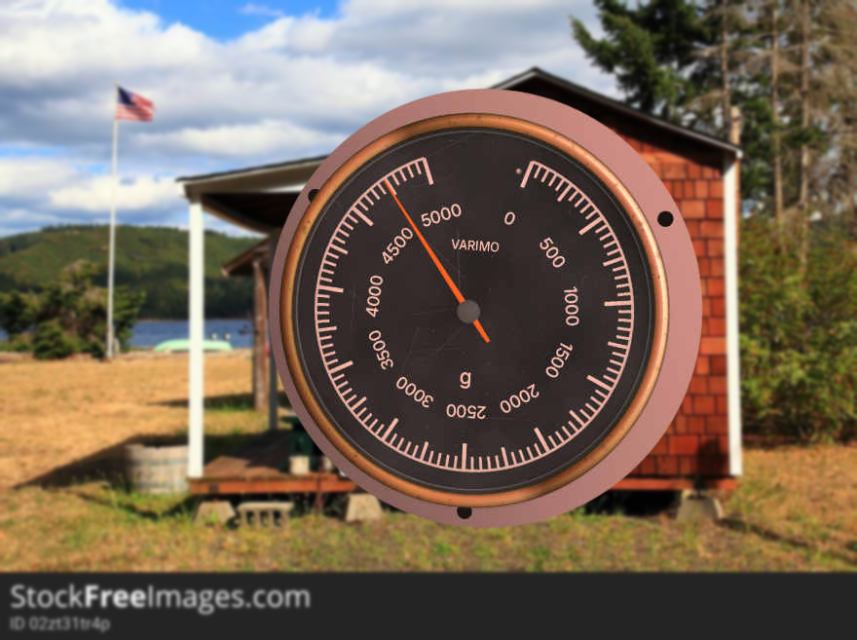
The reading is 4750 g
